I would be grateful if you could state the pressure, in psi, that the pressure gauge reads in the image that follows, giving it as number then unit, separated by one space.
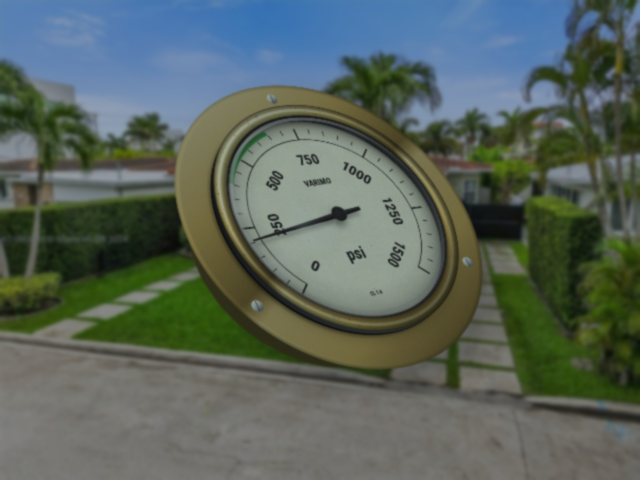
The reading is 200 psi
